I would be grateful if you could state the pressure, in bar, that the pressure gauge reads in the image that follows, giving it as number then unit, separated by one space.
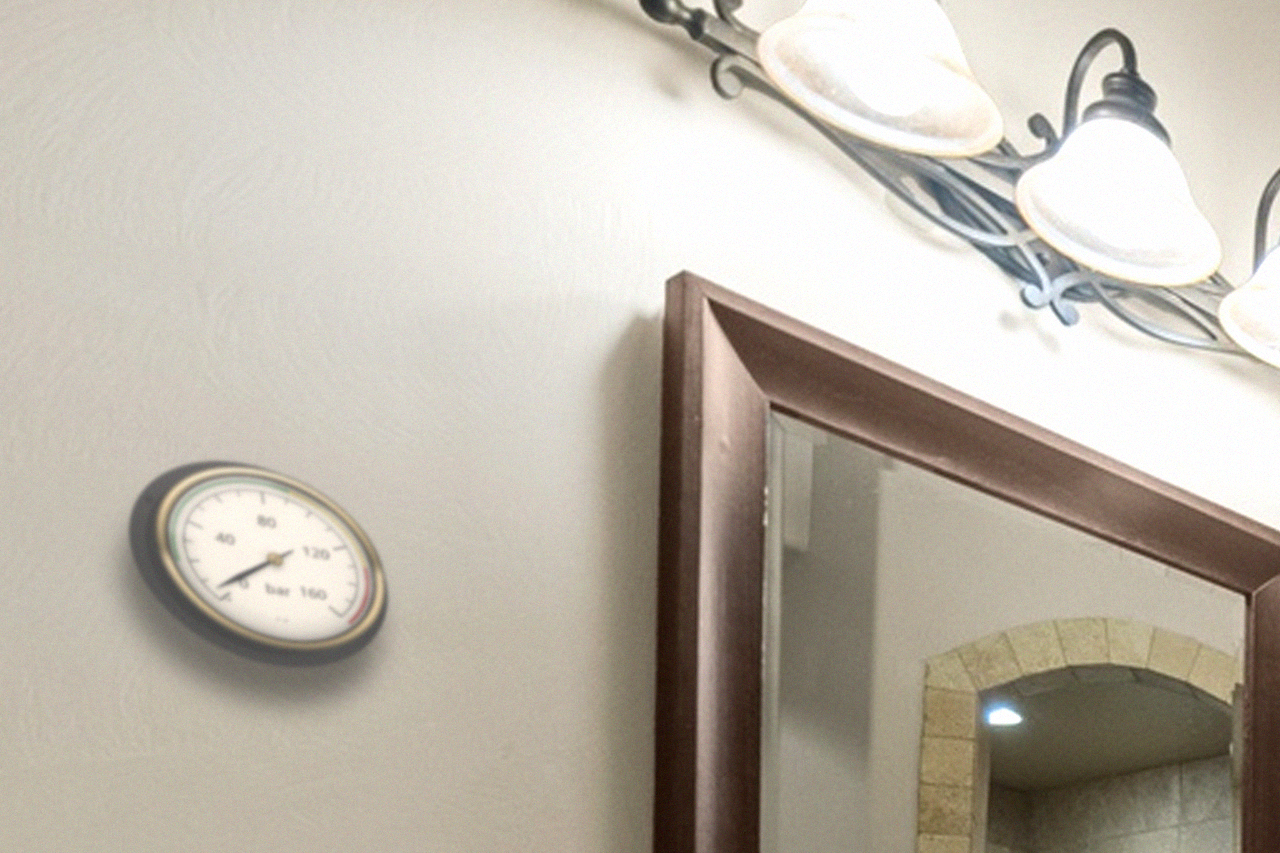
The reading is 5 bar
